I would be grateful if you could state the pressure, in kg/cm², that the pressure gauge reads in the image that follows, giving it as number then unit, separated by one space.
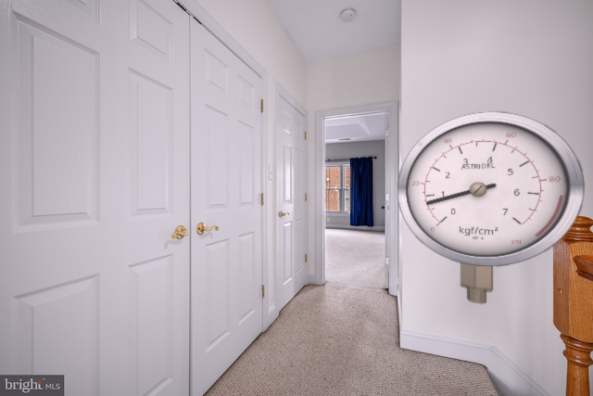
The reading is 0.75 kg/cm²
